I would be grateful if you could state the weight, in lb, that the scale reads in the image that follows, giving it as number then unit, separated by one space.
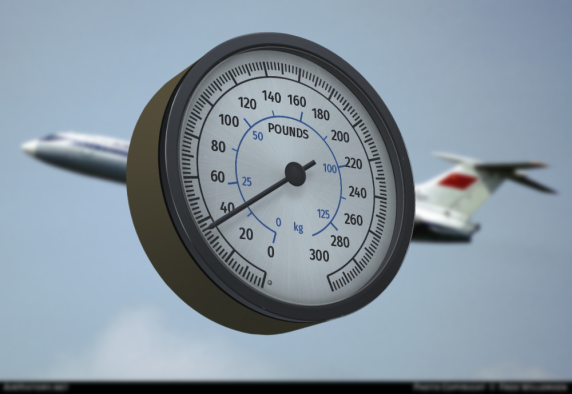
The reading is 36 lb
